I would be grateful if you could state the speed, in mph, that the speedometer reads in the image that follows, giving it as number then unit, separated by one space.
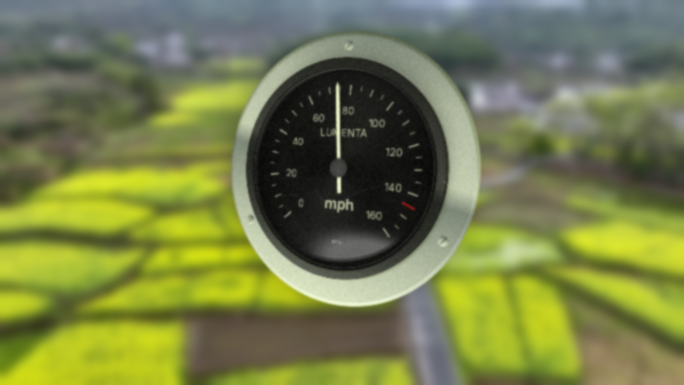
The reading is 75 mph
